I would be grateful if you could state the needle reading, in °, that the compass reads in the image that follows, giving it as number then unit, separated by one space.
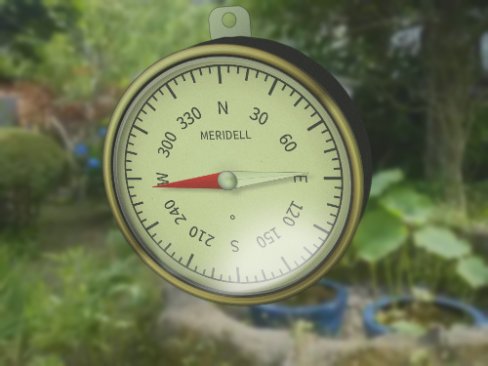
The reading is 265 °
